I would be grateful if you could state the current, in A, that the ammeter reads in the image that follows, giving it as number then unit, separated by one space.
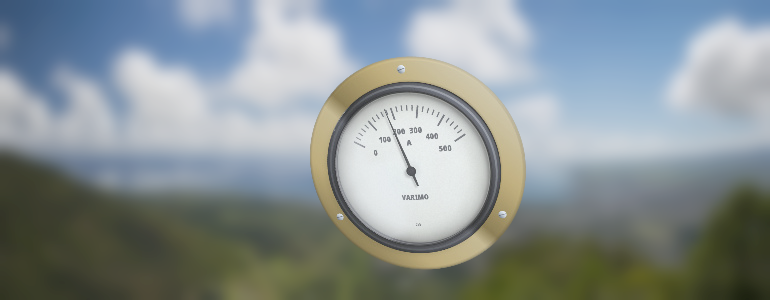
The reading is 180 A
